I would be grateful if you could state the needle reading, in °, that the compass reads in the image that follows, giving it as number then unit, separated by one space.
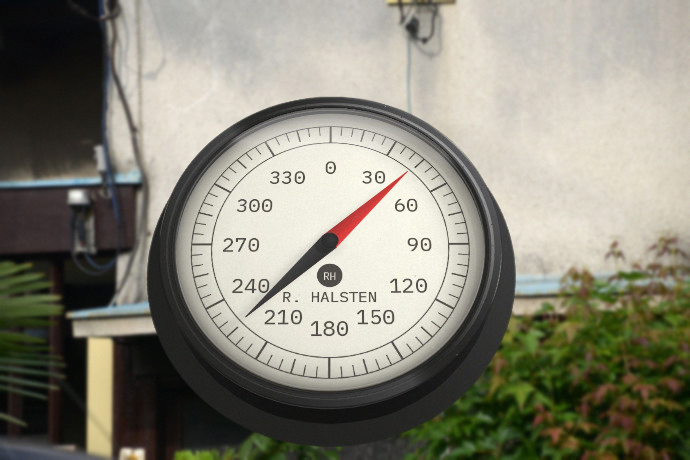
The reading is 45 °
